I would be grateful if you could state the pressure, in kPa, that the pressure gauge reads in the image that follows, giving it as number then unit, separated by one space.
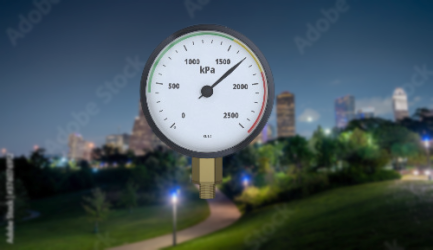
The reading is 1700 kPa
